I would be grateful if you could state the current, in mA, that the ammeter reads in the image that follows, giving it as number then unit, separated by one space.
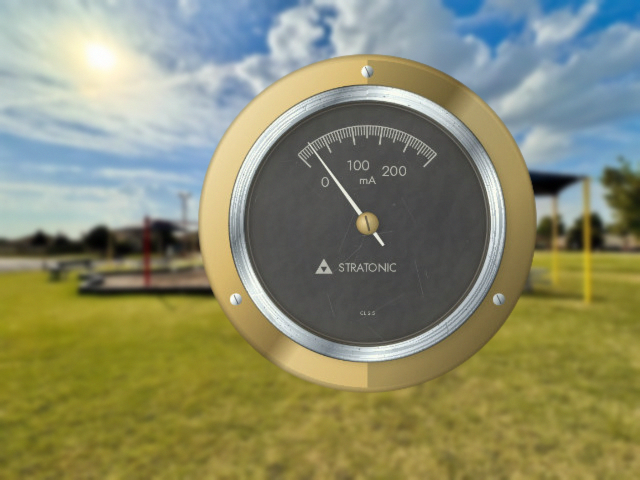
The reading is 25 mA
